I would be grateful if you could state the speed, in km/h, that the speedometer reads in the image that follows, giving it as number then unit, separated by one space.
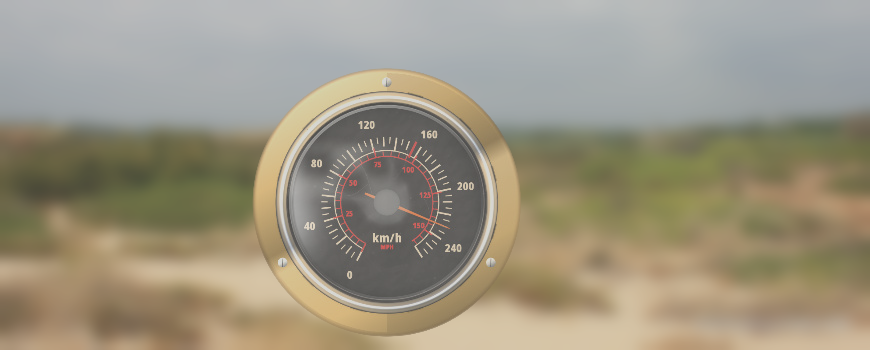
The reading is 230 km/h
